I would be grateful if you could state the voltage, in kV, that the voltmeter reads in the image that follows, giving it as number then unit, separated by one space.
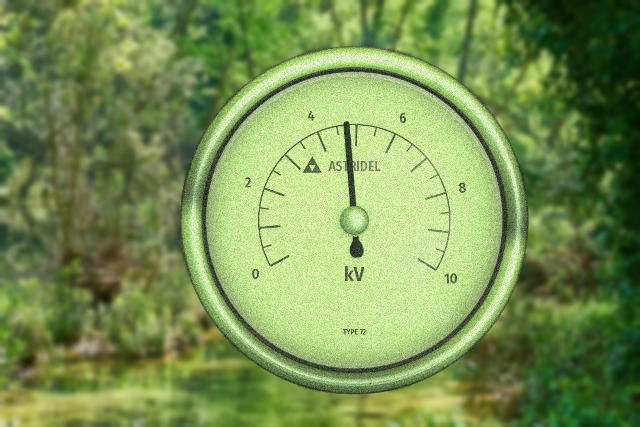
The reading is 4.75 kV
